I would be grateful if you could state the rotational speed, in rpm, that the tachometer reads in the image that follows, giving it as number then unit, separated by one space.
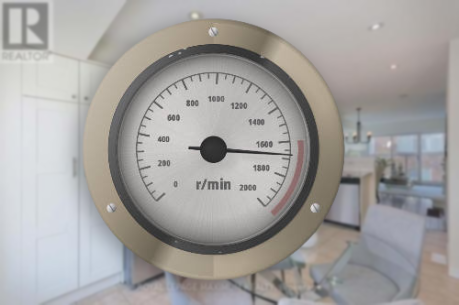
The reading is 1675 rpm
